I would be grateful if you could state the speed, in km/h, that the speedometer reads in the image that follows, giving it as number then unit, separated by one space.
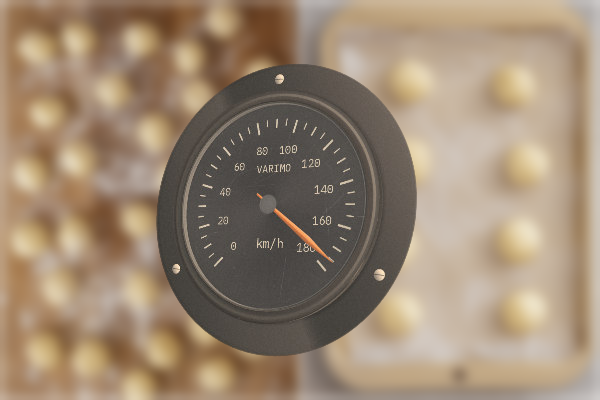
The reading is 175 km/h
